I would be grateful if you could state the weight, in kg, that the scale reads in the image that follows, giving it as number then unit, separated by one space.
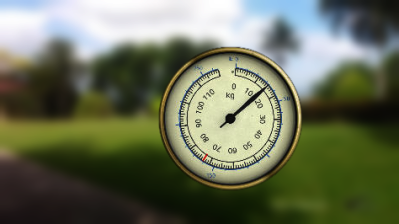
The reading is 15 kg
